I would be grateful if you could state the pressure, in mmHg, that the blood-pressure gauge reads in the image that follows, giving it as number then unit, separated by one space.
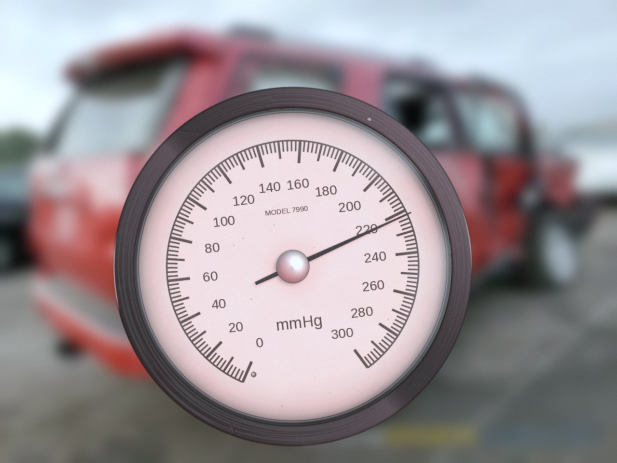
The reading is 222 mmHg
